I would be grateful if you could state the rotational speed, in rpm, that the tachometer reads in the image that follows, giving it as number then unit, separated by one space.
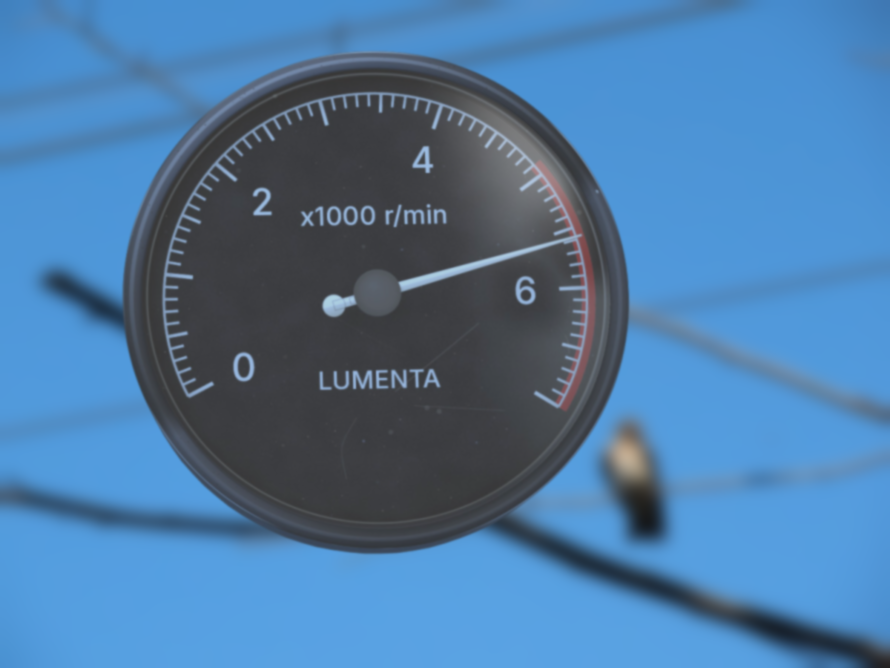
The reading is 5600 rpm
